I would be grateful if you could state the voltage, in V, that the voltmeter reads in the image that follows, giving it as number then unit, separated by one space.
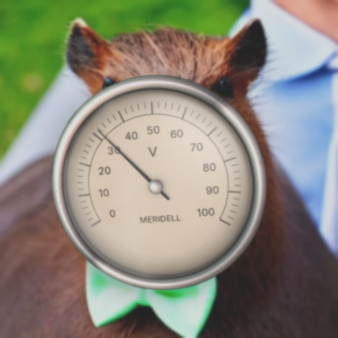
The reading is 32 V
